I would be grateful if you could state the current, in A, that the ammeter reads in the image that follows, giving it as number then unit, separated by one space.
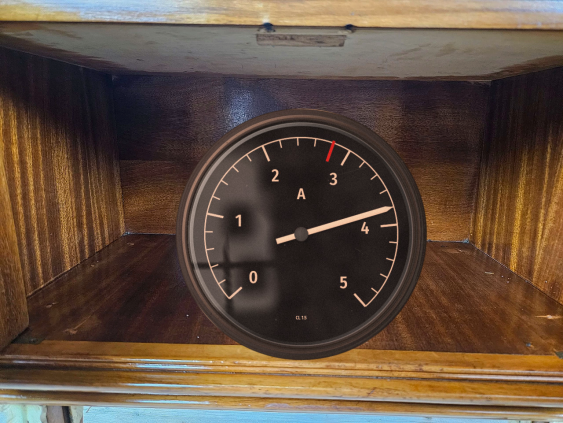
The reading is 3.8 A
